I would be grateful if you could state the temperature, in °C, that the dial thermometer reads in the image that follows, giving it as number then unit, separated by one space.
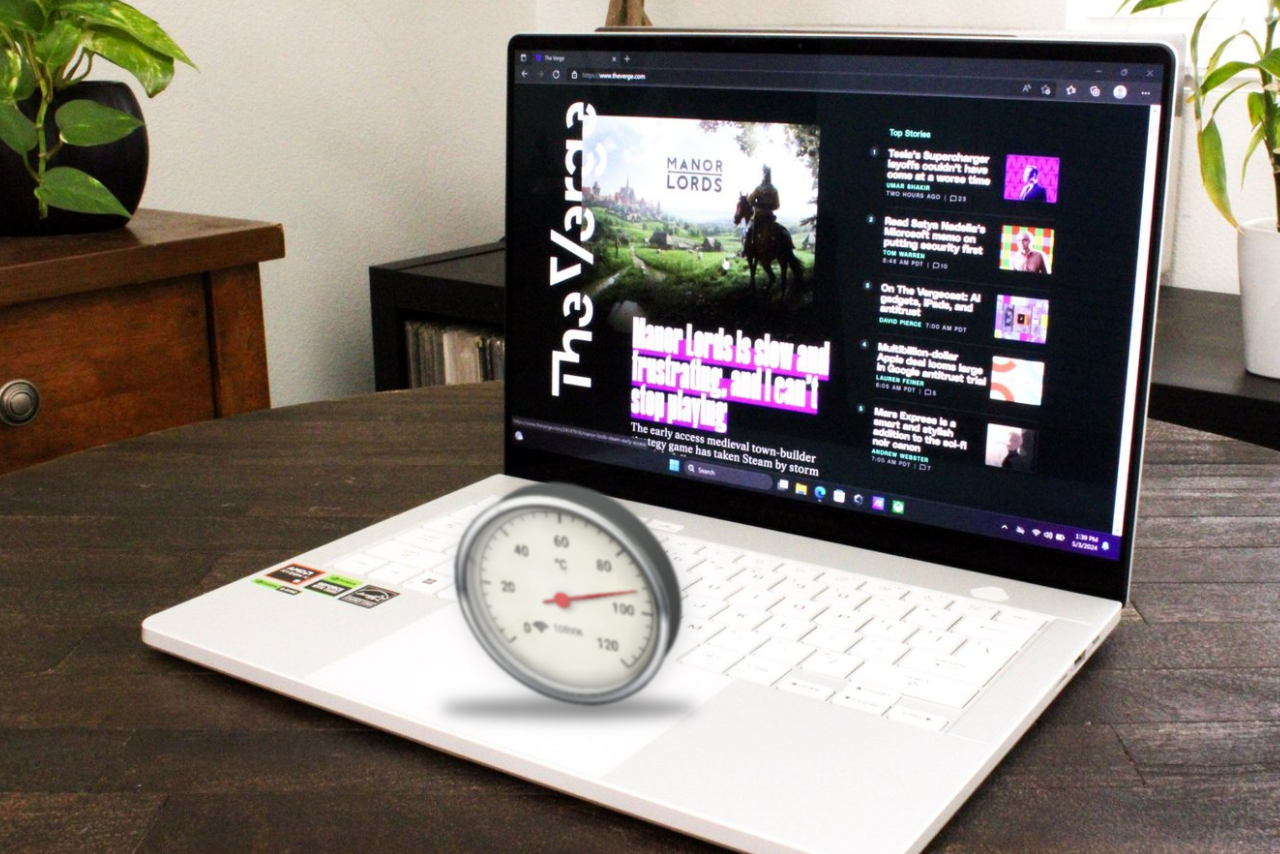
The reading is 92 °C
